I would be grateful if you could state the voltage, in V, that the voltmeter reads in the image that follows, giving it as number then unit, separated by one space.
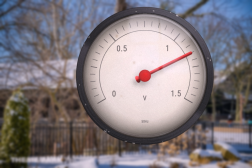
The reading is 1.15 V
